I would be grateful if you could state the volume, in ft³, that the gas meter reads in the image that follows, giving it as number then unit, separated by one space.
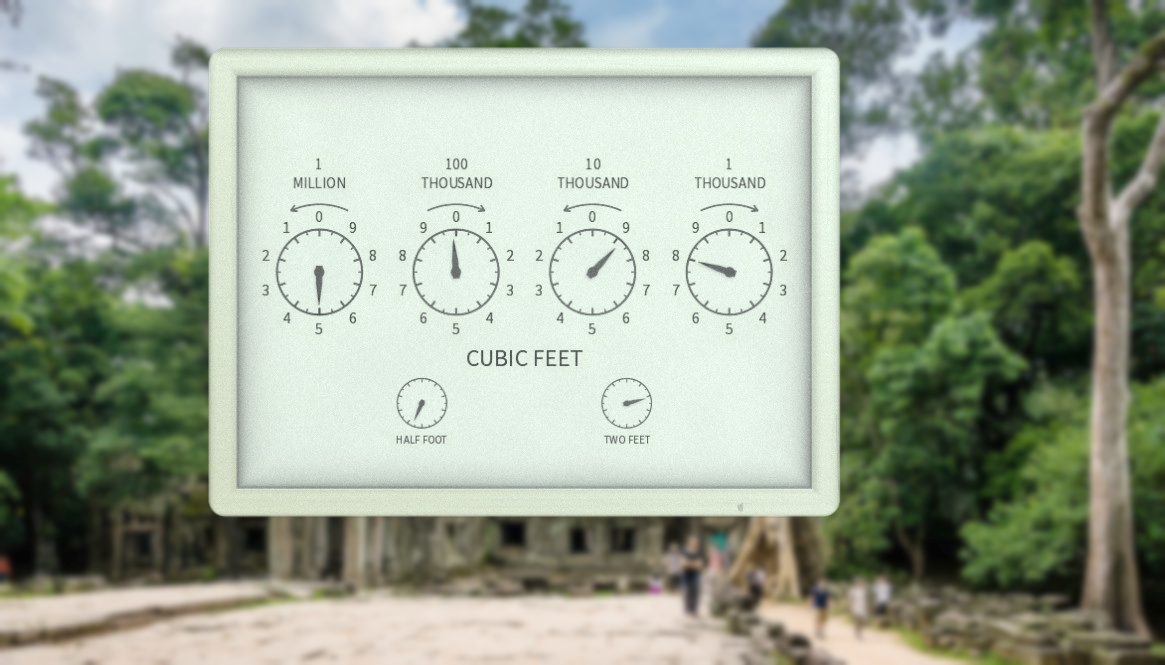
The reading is 498800 ft³
